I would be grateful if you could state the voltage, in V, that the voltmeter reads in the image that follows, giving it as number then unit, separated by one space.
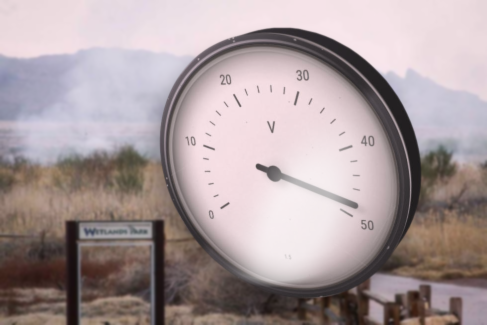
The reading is 48 V
